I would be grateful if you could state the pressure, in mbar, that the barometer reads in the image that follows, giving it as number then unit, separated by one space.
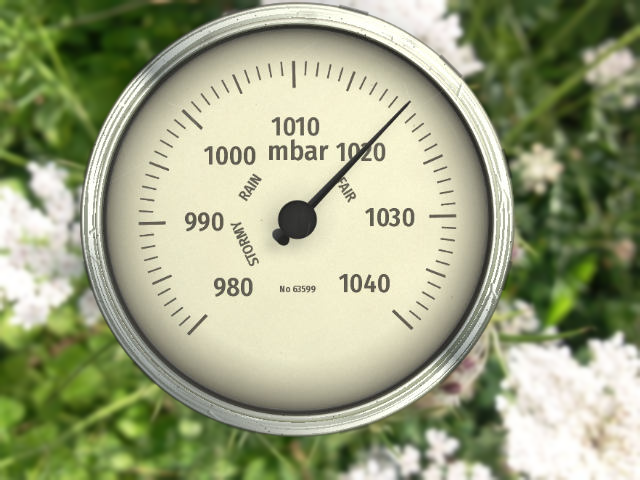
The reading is 1020 mbar
